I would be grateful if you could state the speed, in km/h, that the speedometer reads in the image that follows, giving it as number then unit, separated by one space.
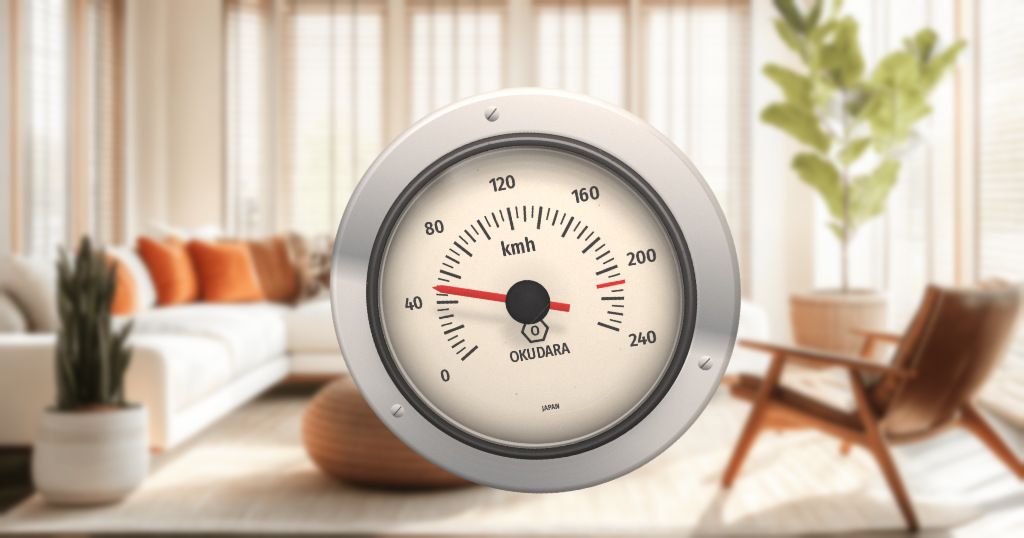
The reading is 50 km/h
